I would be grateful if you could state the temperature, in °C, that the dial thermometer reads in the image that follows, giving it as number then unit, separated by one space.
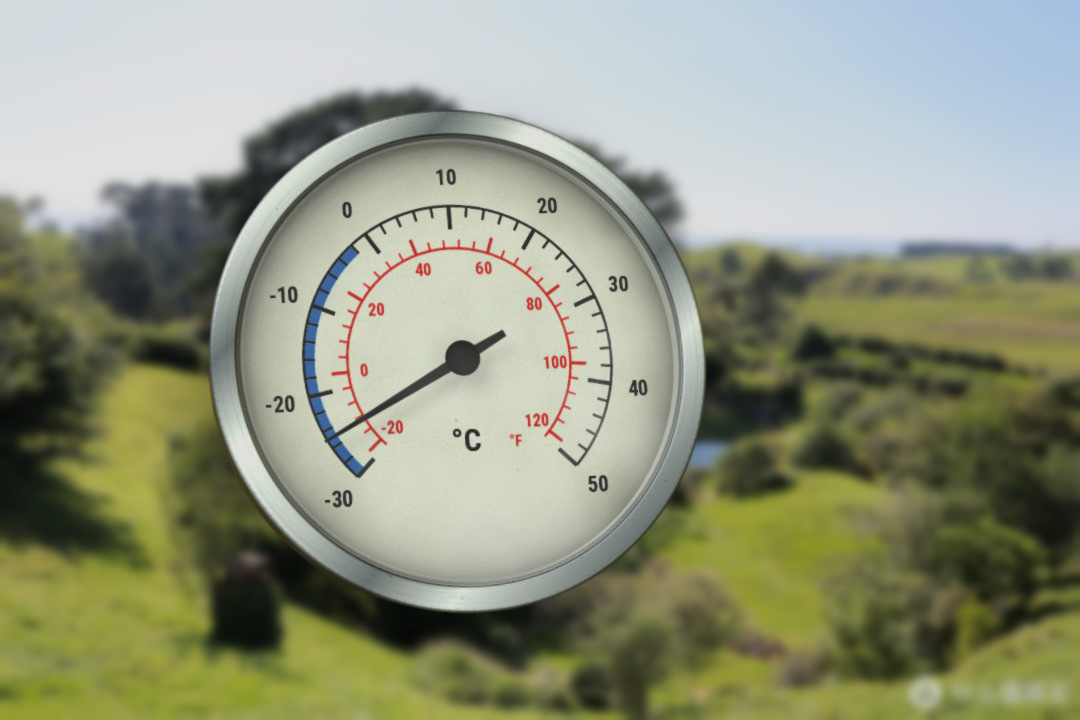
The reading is -25 °C
